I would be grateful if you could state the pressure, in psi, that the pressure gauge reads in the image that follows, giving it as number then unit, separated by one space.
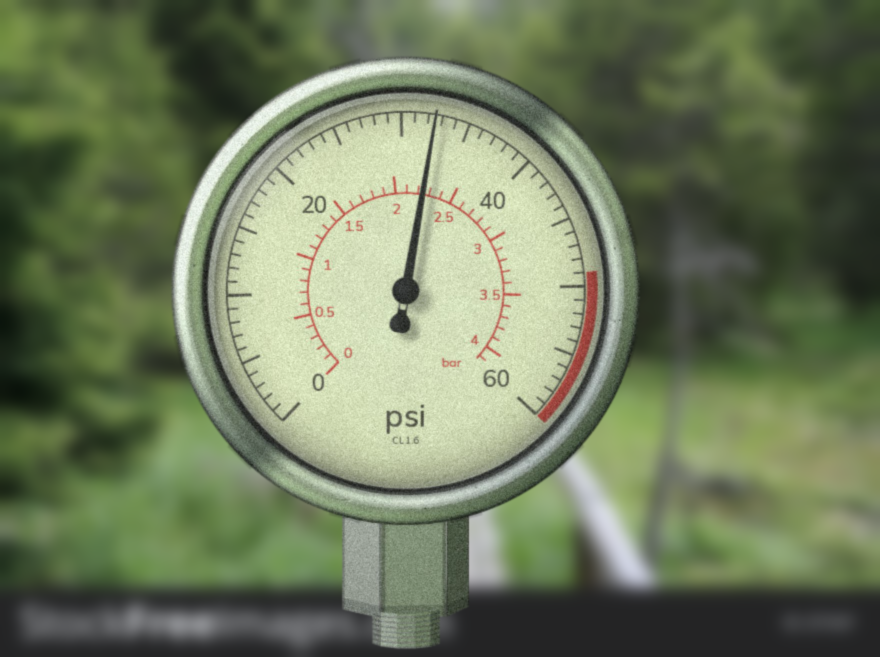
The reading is 32.5 psi
